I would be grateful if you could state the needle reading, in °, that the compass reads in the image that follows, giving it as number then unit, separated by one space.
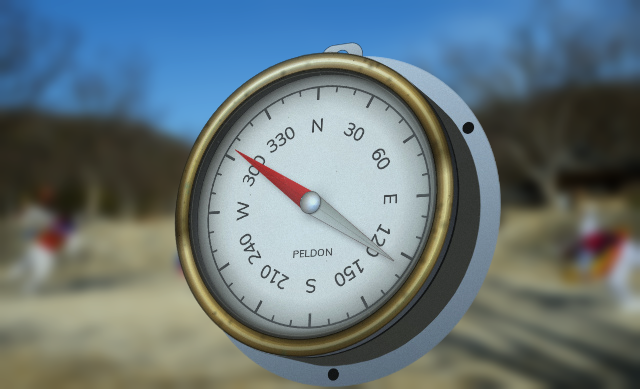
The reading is 305 °
